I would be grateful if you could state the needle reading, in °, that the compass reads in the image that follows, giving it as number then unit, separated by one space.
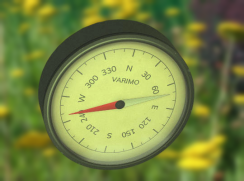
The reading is 250 °
